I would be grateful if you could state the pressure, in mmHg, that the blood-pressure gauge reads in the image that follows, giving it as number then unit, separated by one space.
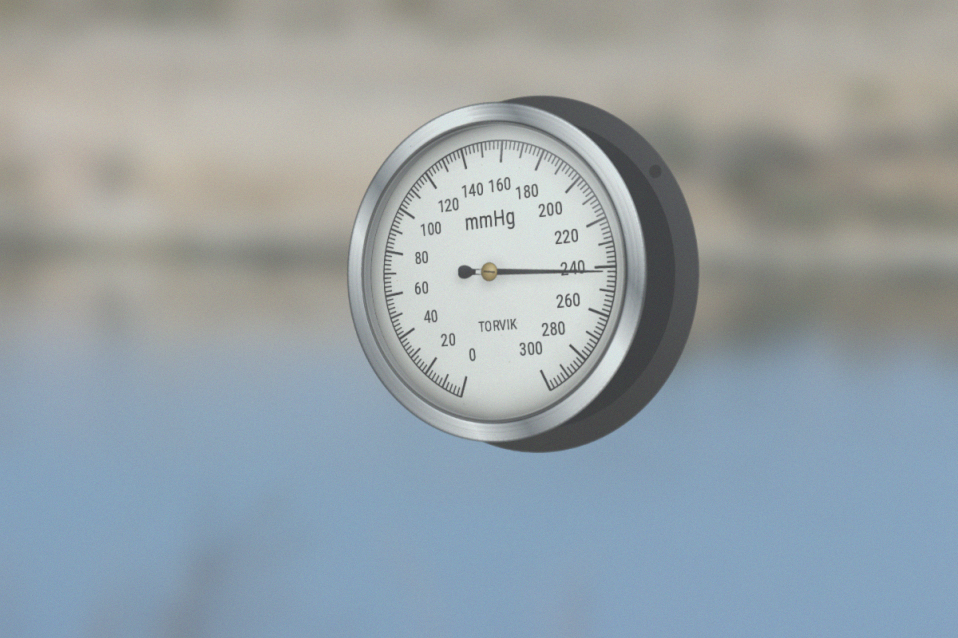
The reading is 242 mmHg
